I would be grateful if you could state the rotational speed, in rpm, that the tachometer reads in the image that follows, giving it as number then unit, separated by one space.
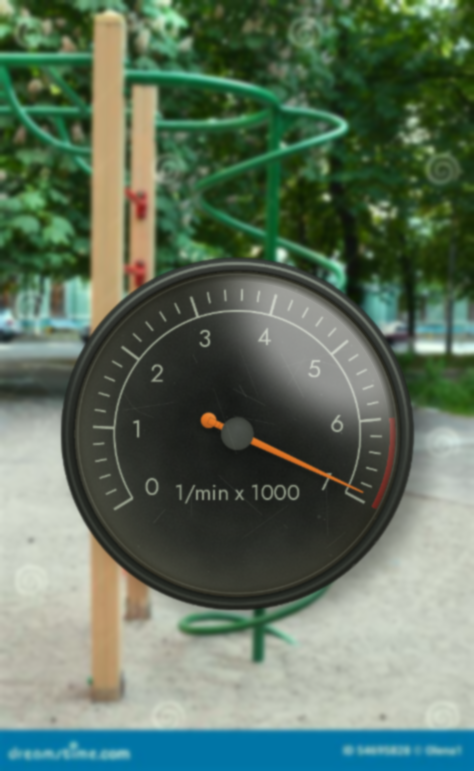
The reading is 6900 rpm
